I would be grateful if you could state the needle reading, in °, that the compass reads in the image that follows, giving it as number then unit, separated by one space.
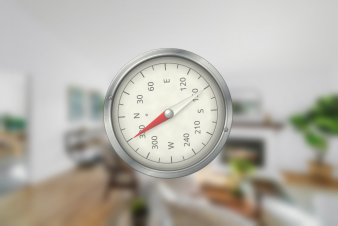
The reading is 330 °
